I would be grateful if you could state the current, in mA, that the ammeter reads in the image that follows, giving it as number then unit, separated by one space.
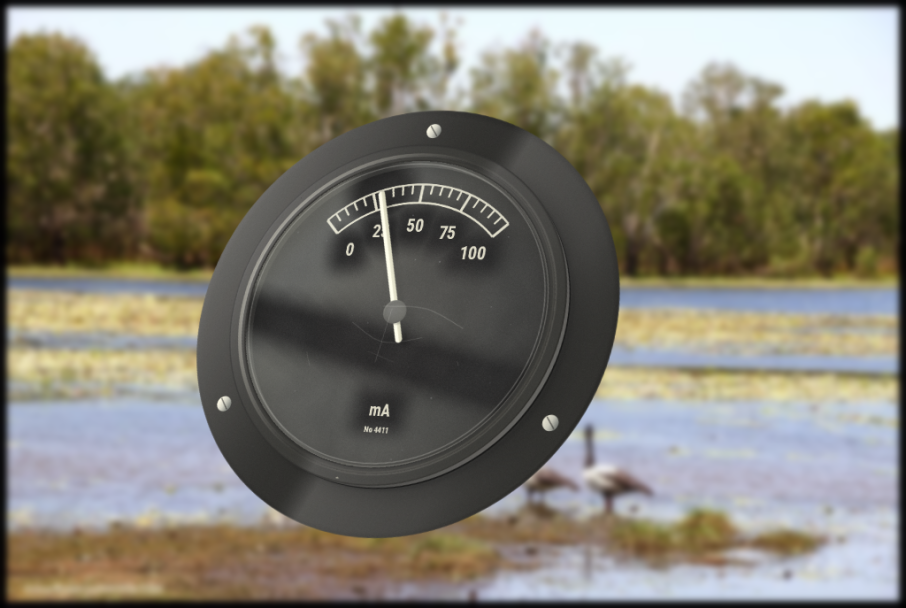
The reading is 30 mA
